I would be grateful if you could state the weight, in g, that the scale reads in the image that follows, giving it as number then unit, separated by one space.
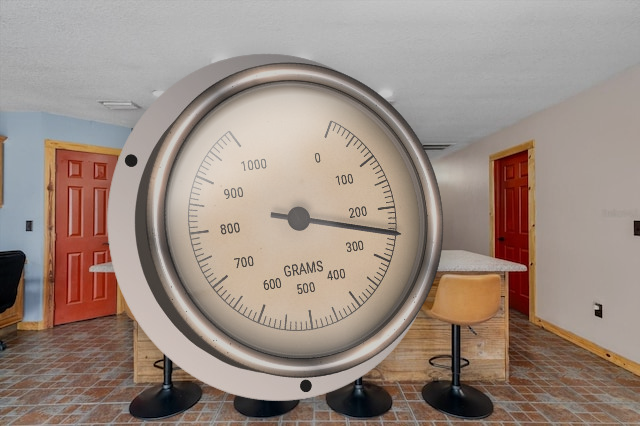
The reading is 250 g
